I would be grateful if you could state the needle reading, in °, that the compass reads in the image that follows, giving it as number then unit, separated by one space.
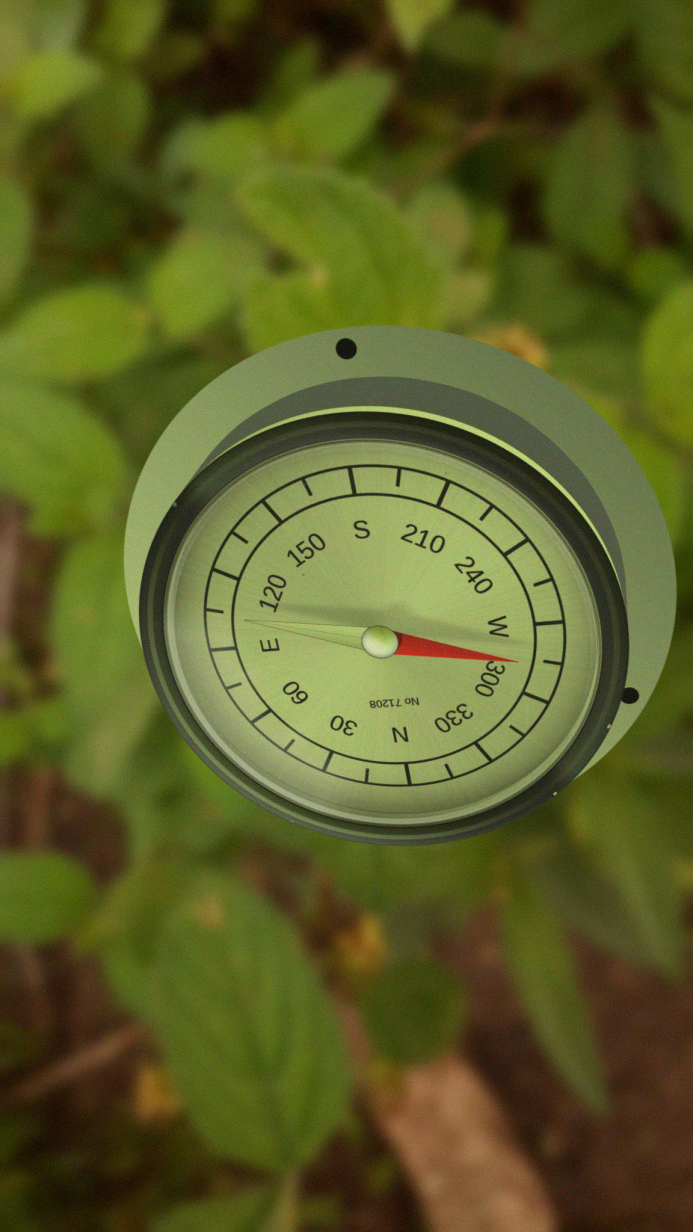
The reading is 285 °
